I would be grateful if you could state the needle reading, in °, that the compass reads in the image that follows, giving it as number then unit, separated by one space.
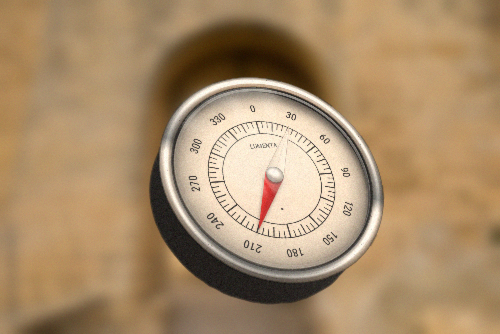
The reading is 210 °
